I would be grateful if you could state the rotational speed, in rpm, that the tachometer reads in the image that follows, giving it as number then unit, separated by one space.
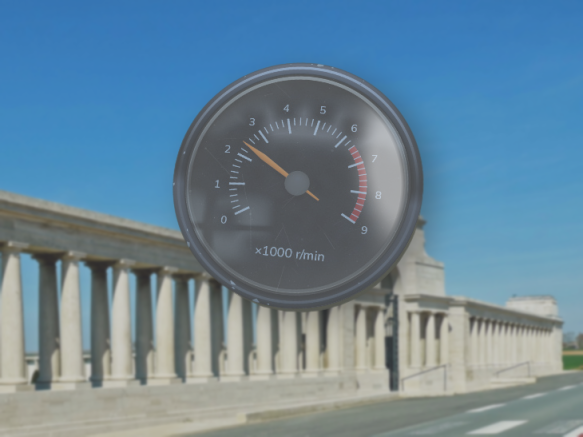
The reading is 2400 rpm
